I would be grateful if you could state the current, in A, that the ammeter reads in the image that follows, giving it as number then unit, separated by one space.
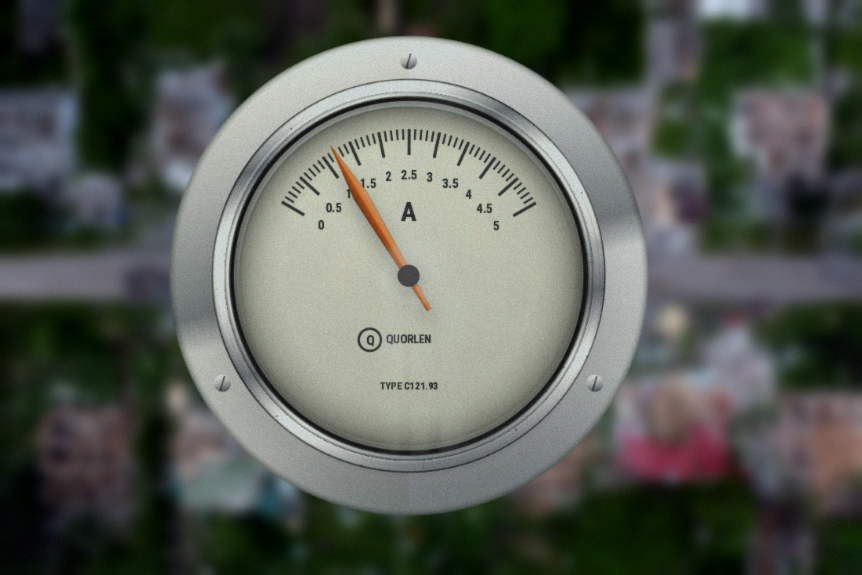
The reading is 1.2 A
